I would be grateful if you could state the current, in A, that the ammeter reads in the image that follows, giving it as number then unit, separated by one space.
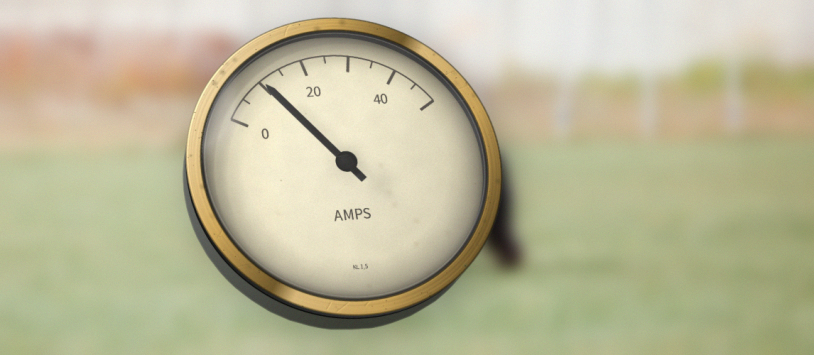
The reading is 10 A
